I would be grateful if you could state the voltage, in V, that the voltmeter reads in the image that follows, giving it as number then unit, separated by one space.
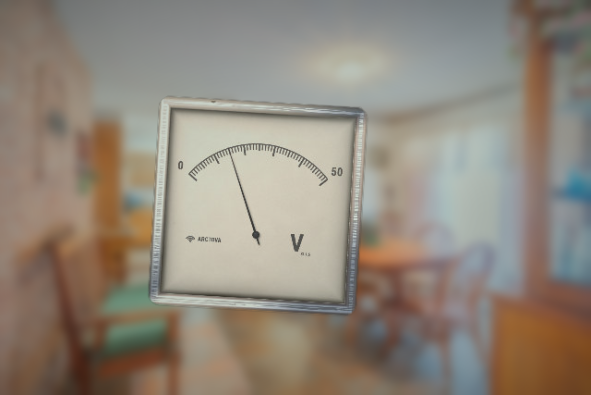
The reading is 15 V
